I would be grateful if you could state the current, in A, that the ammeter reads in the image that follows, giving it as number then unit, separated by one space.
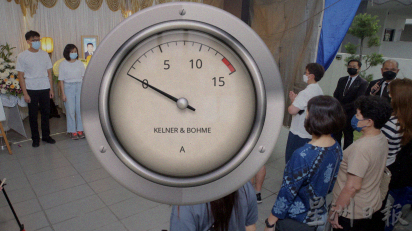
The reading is 0 A
